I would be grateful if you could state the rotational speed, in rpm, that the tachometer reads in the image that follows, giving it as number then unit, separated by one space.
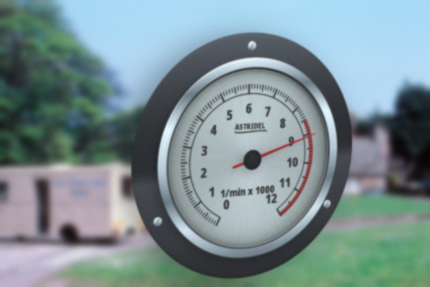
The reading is 9000 rpm
